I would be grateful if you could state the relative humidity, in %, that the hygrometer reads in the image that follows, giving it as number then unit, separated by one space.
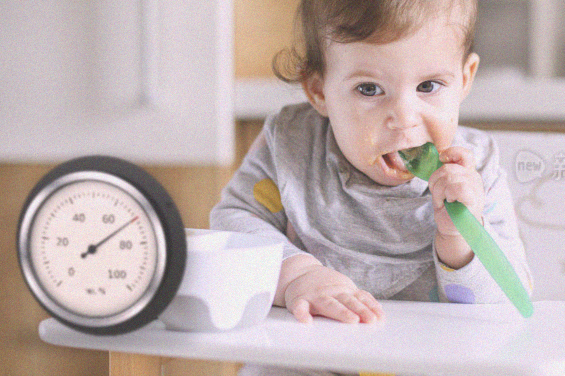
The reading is 70 %
